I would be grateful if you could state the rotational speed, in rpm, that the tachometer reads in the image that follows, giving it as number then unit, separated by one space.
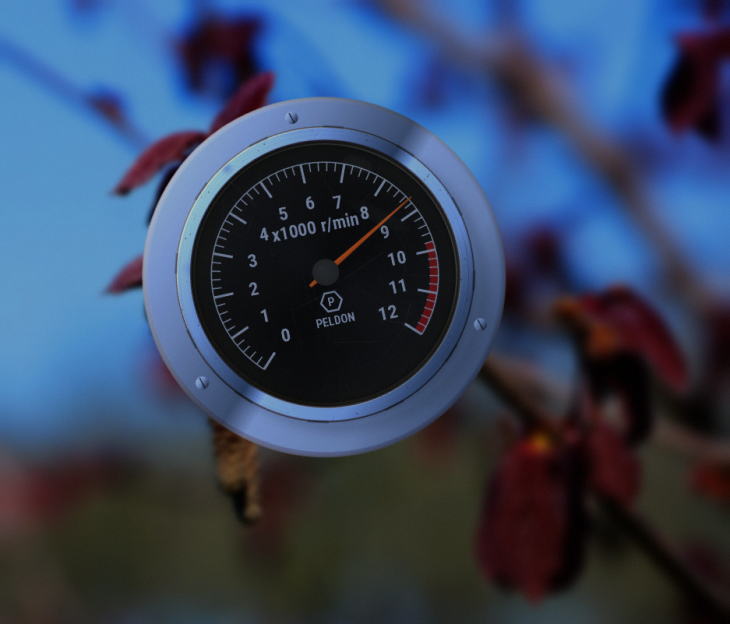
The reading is 8700 rpm
